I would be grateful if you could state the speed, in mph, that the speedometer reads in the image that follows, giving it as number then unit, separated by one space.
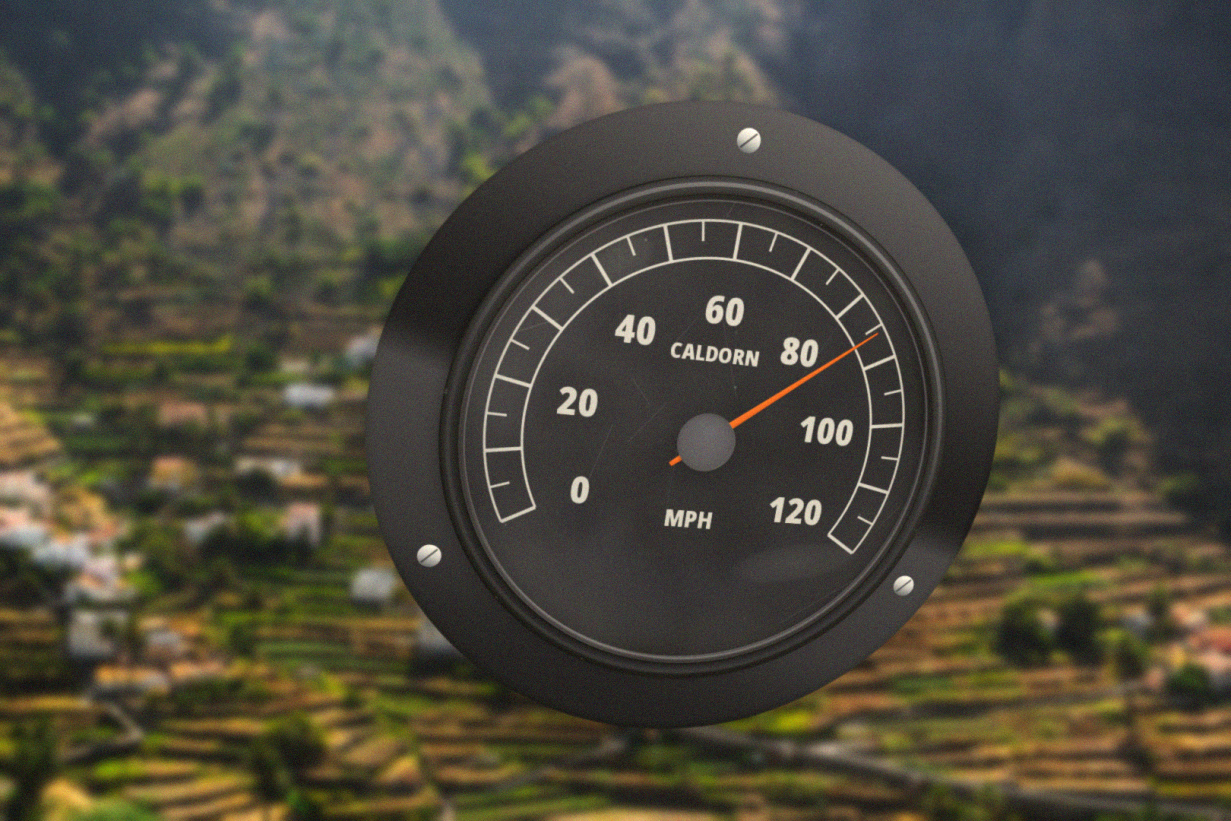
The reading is 85 mph
